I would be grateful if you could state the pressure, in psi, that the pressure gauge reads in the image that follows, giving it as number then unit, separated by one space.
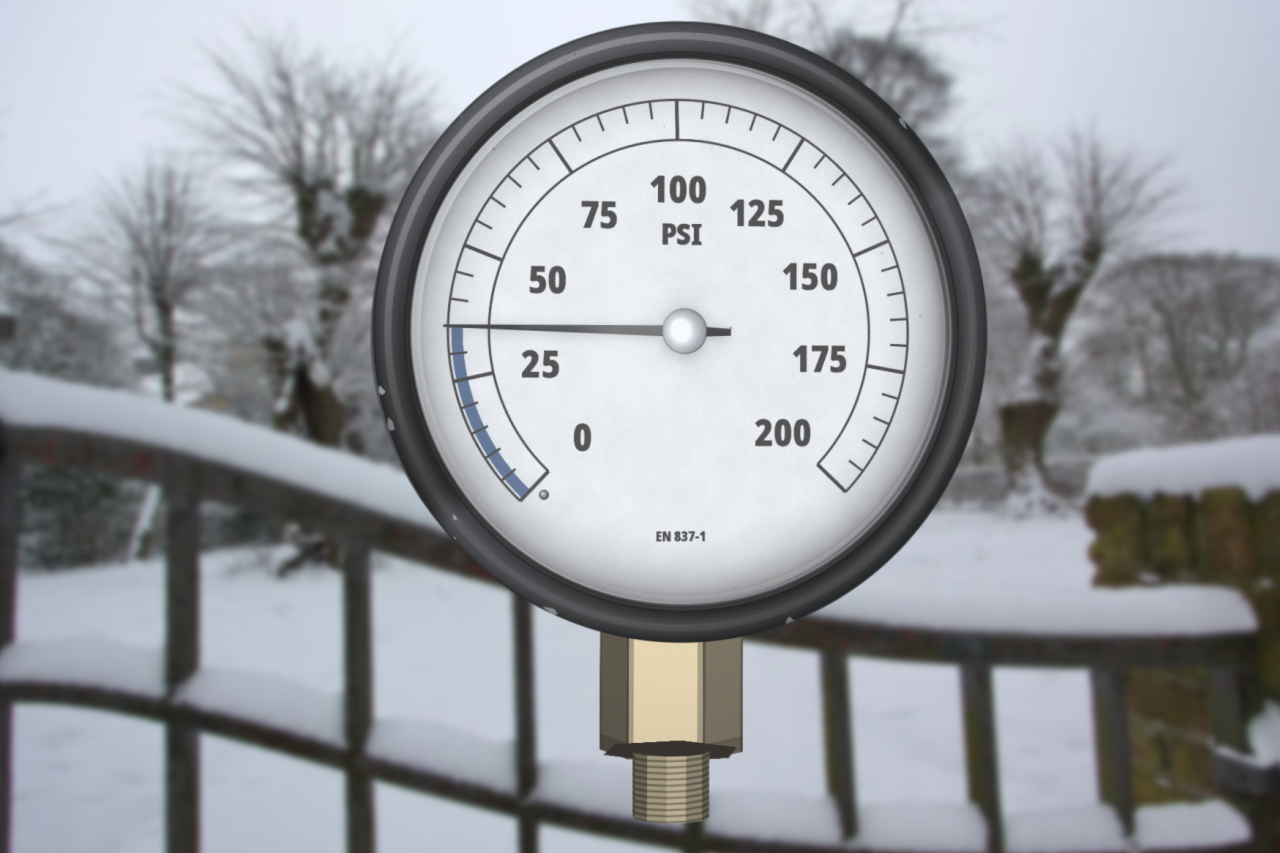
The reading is 35 psi
